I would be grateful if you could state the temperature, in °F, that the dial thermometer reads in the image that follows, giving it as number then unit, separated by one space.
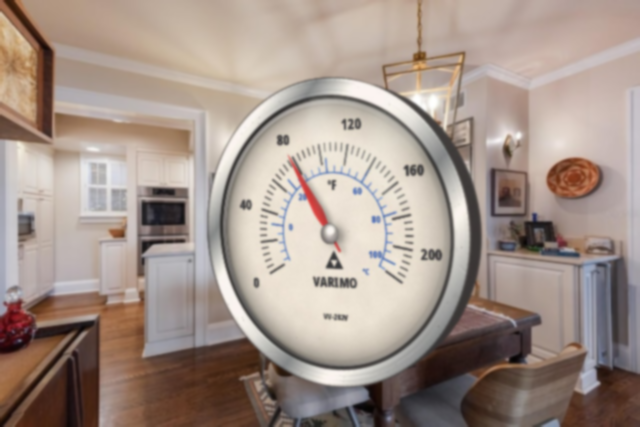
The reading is 80 °F
